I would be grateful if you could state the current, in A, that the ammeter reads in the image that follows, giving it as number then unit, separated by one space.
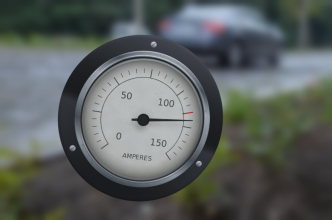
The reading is 120 A
